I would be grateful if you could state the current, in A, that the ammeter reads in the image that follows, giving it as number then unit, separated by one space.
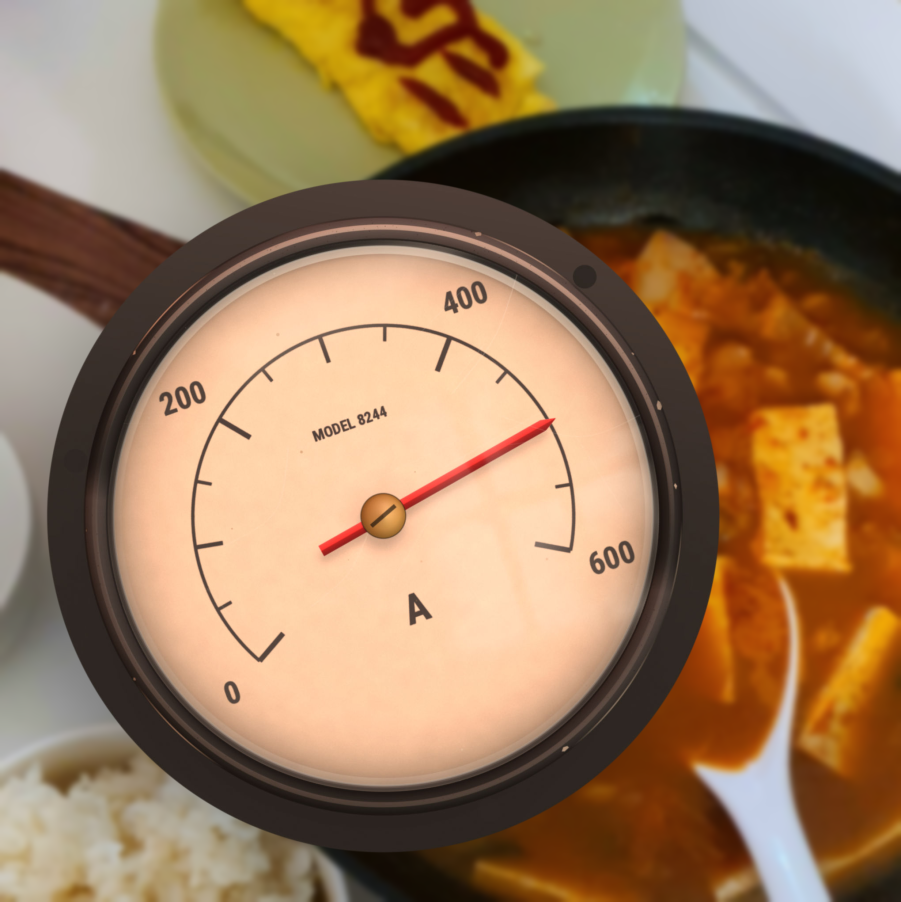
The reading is 500 A
